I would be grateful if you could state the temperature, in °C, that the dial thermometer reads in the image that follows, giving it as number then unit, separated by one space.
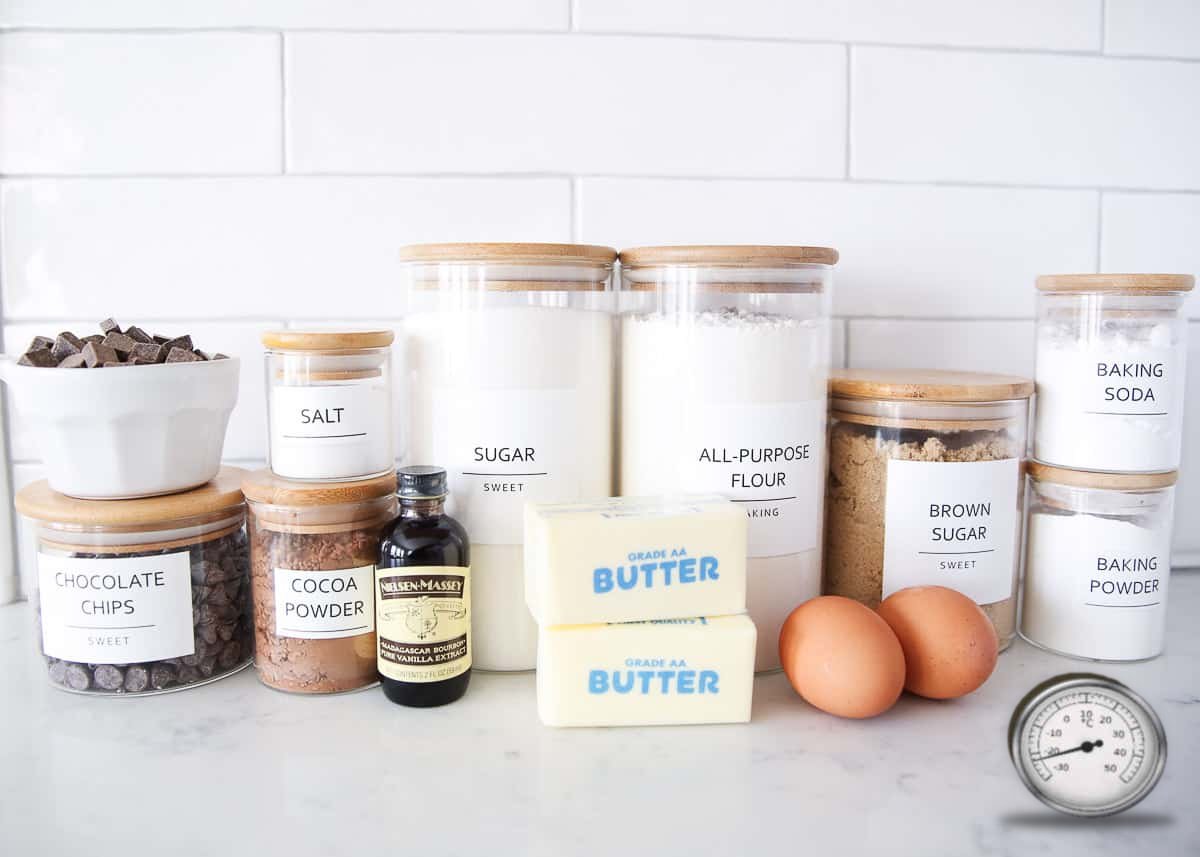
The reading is -22 °C
